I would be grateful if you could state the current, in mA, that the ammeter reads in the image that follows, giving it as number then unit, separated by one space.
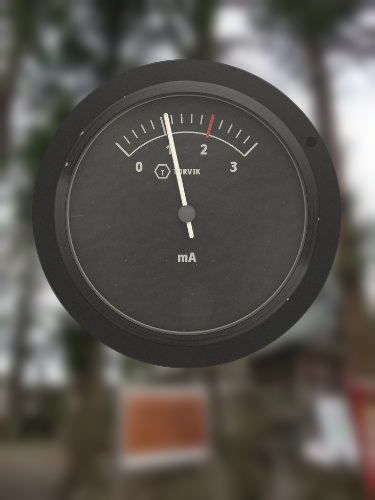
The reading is 1.1 mA
